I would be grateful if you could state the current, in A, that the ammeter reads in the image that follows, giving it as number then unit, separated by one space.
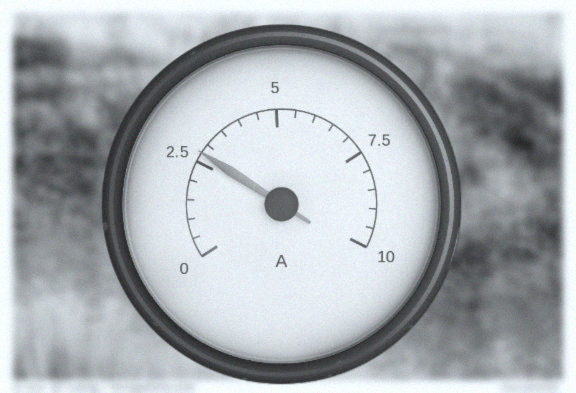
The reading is 2.75 A
